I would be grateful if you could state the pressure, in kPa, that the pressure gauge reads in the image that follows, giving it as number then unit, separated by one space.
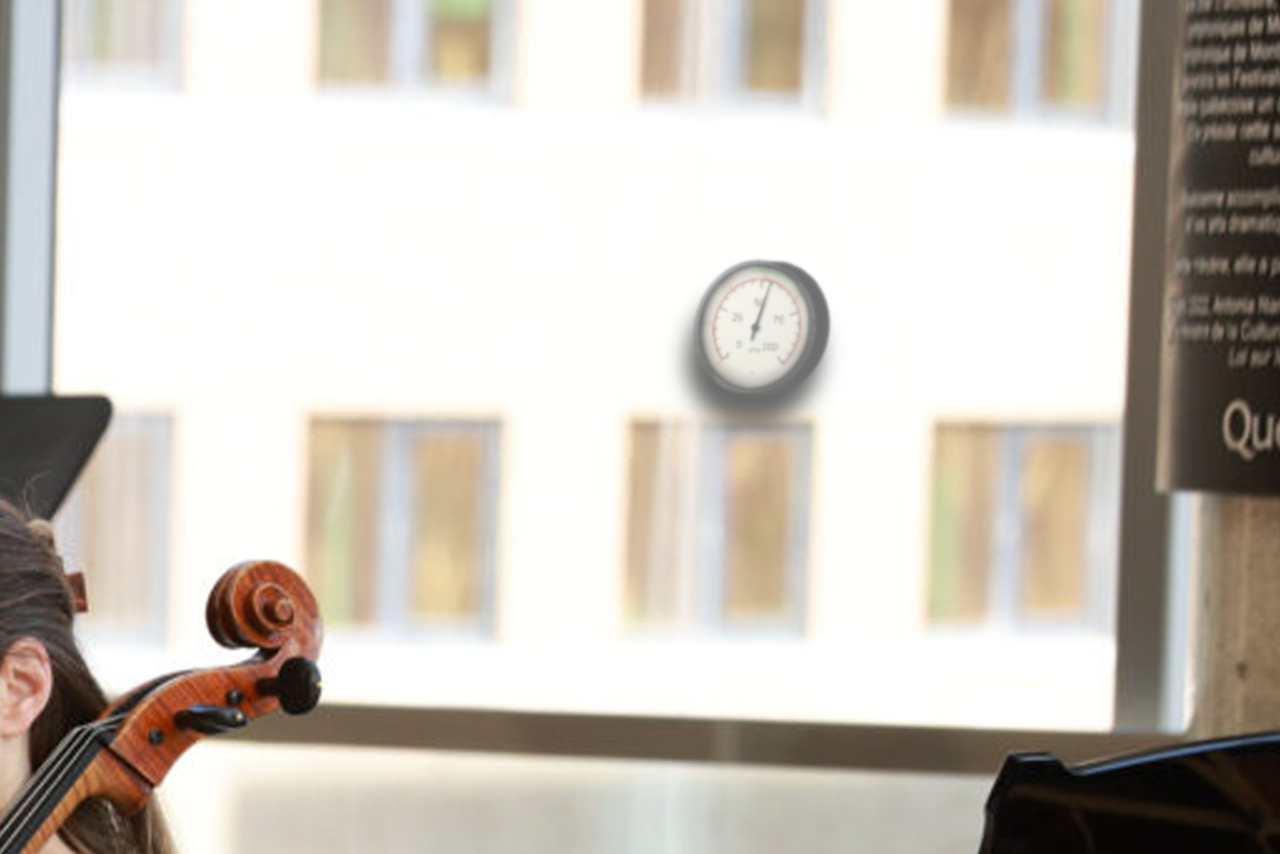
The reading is 55 kPa
